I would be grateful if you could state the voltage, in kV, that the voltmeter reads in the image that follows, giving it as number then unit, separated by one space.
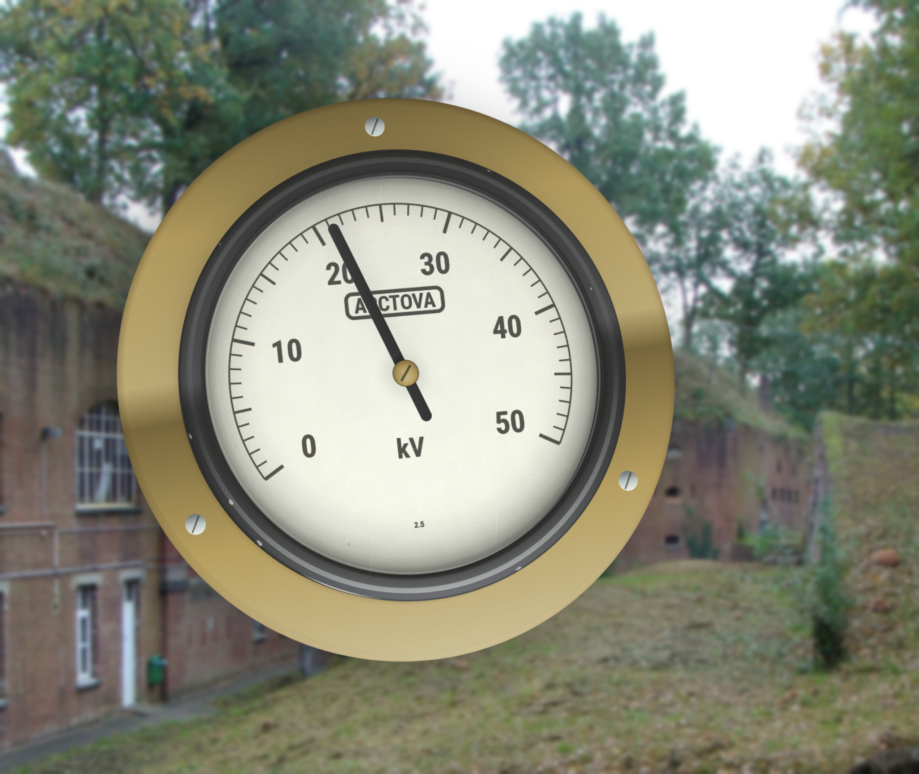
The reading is 21 kV
